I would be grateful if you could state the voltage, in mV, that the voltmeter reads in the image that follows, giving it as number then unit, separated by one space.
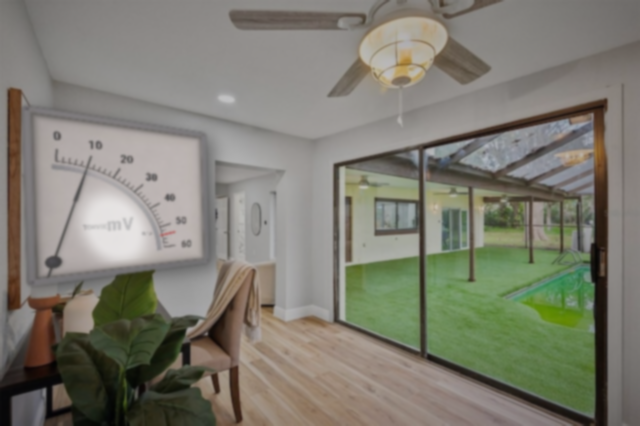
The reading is 10 mV
